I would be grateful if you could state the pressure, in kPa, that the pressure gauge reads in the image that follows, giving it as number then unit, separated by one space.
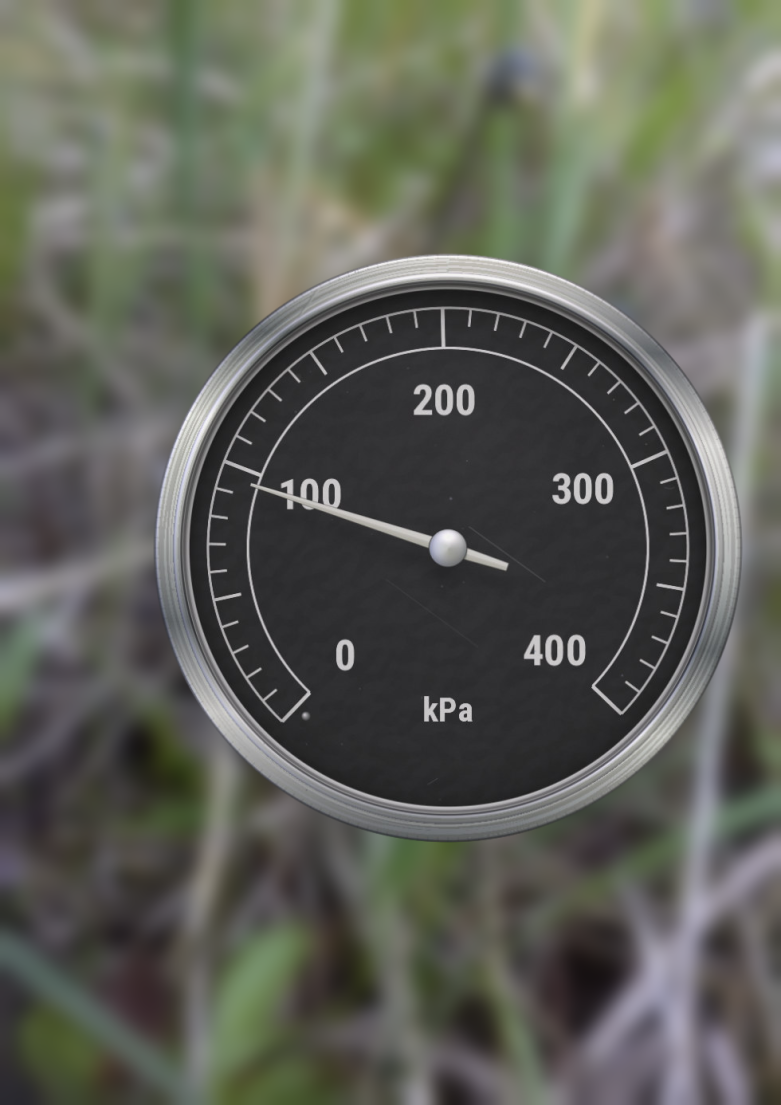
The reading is 95 kPa
